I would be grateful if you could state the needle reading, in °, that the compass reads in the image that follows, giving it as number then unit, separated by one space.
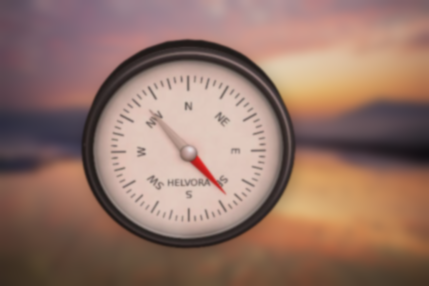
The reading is 140 °
